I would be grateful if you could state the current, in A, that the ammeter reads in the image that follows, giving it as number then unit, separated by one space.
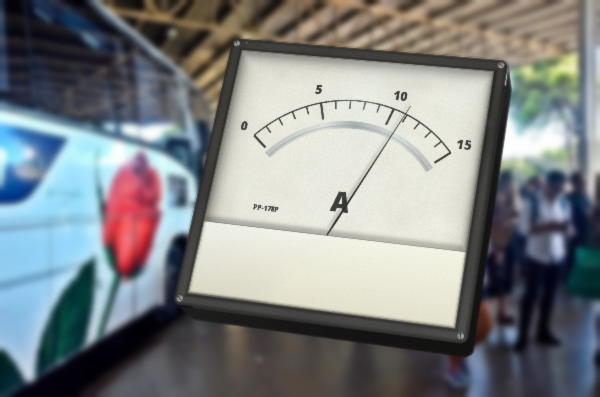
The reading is 11 A
